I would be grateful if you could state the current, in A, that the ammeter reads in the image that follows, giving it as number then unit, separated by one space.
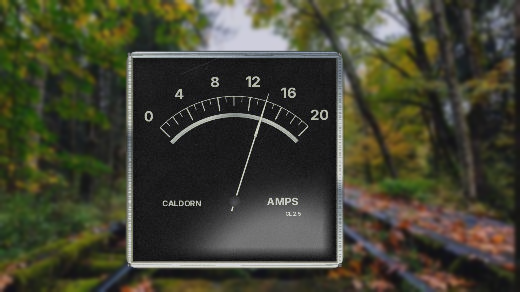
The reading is 14 A
